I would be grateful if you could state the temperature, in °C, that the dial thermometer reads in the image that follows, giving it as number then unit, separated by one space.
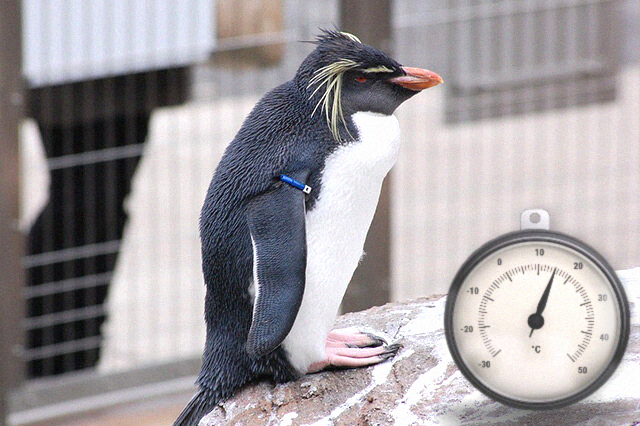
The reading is 15 °C
